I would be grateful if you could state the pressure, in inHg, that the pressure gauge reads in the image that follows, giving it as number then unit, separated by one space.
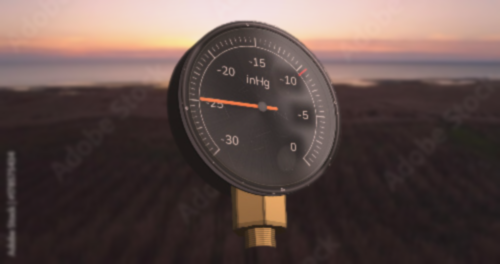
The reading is -25 inHg
